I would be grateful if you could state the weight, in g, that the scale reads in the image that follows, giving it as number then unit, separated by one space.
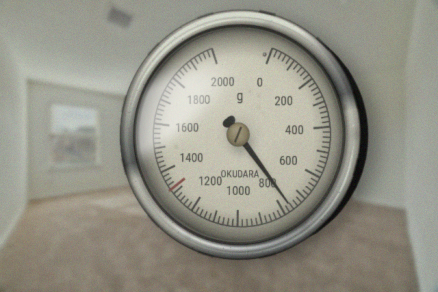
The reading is 760 g
